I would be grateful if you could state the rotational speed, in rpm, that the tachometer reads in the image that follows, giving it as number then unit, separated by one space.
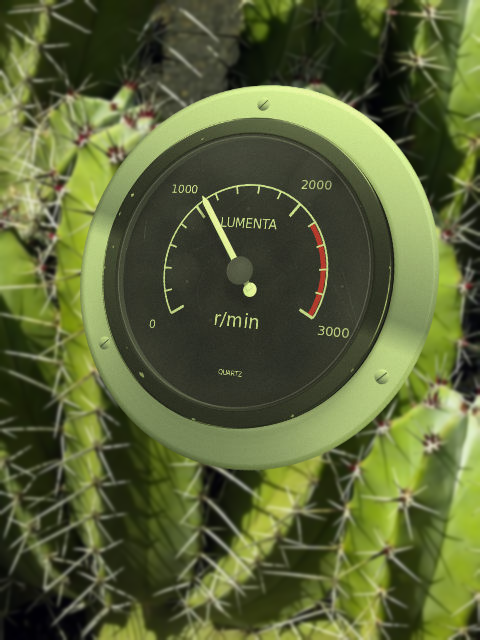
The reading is 1100 rpm
